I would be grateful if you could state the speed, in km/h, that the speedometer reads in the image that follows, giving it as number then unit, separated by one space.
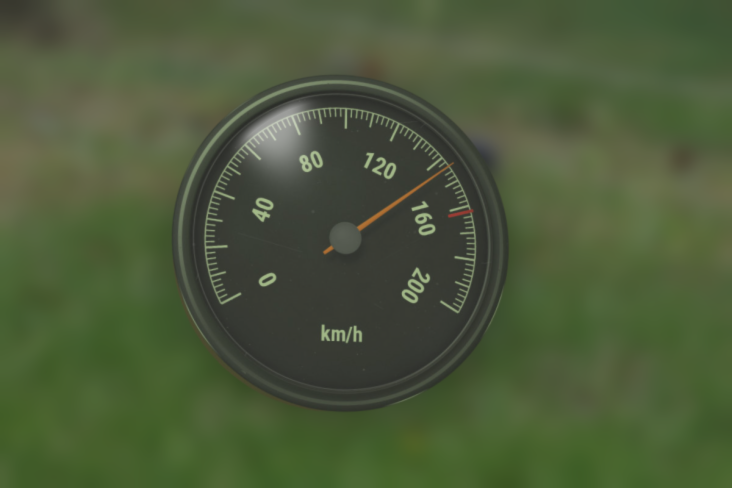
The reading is 144 km/h
